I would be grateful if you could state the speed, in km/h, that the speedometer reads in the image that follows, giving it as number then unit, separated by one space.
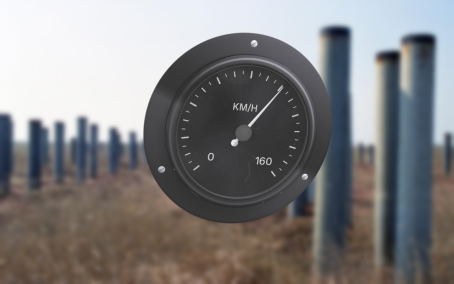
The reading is 100 km/h
